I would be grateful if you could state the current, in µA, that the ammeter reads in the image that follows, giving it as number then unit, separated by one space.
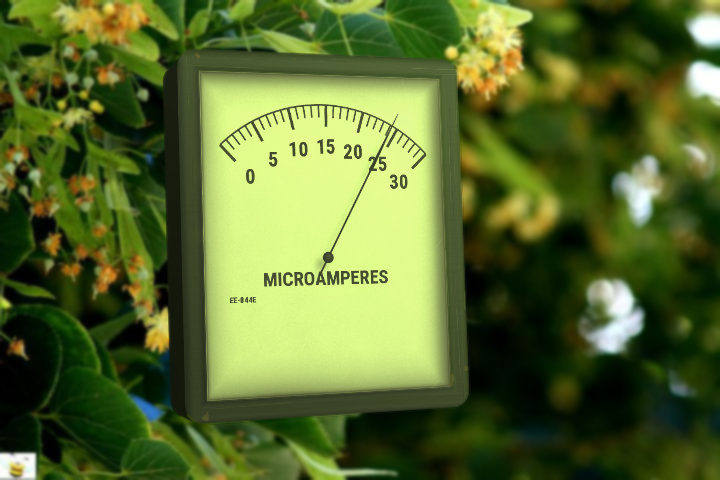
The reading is 24 µA
